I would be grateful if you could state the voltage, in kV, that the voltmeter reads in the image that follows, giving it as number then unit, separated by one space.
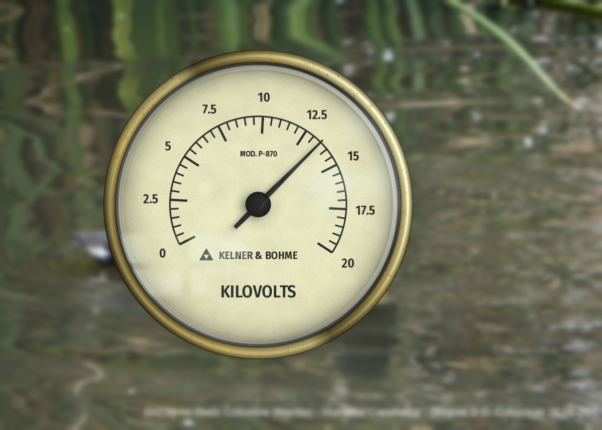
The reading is 13.5 kV
